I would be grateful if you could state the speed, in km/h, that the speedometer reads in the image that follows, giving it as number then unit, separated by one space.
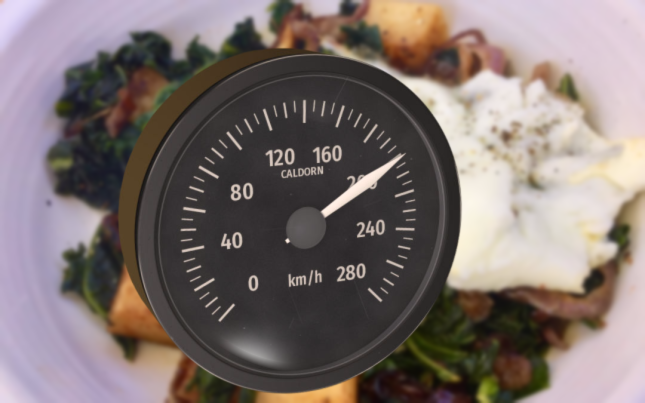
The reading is 200 km/h
